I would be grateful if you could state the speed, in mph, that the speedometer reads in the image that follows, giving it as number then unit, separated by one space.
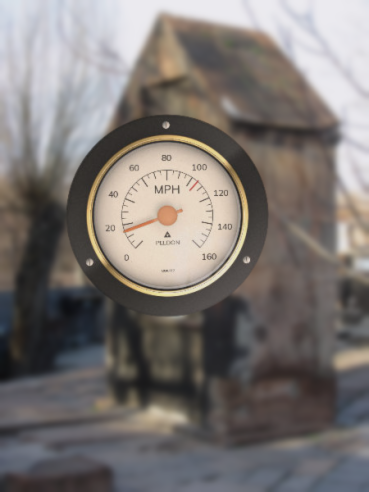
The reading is 15 mph
